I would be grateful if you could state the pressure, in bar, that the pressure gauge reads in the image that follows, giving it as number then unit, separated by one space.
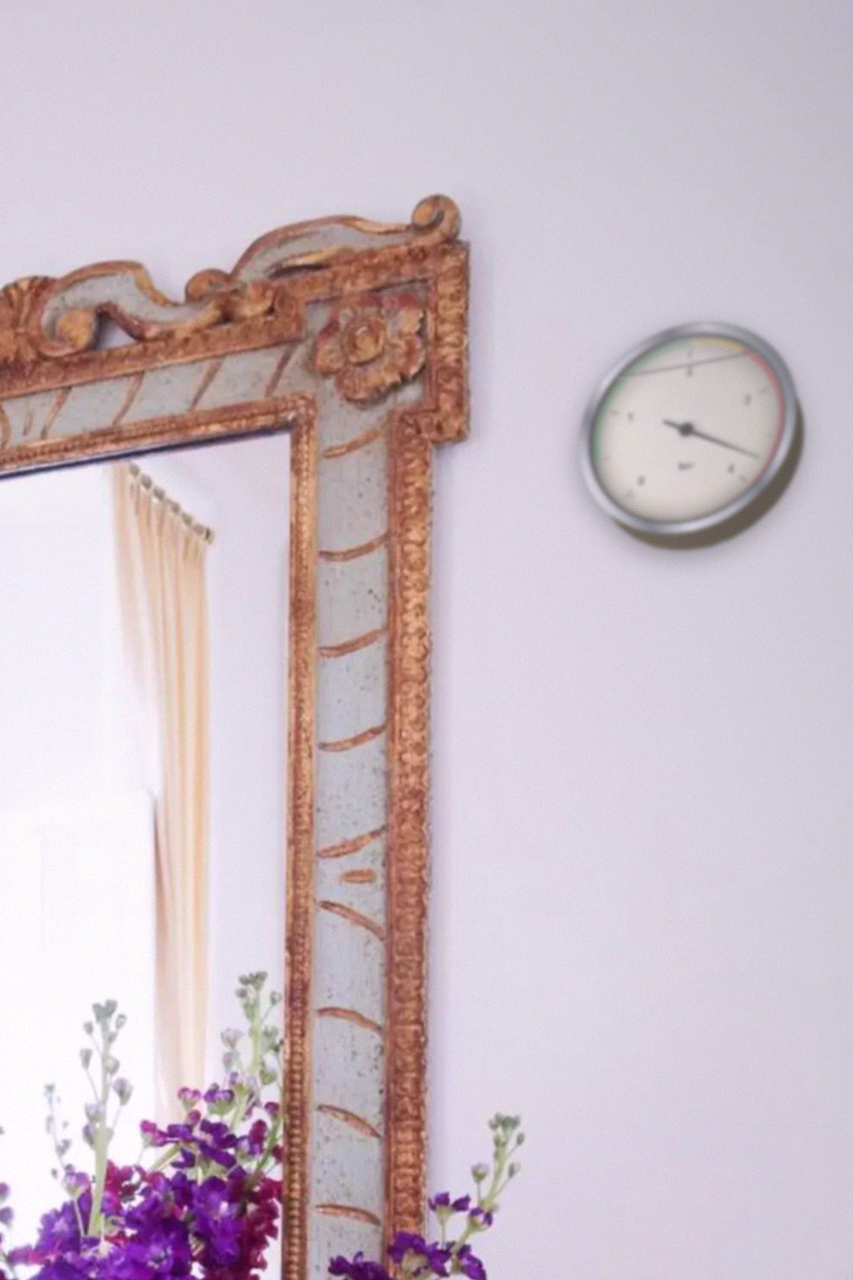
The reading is 3.75 bar
